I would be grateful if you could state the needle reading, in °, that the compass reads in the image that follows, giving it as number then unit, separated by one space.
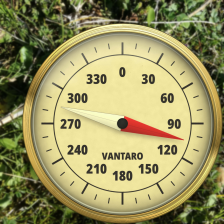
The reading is 105 °
